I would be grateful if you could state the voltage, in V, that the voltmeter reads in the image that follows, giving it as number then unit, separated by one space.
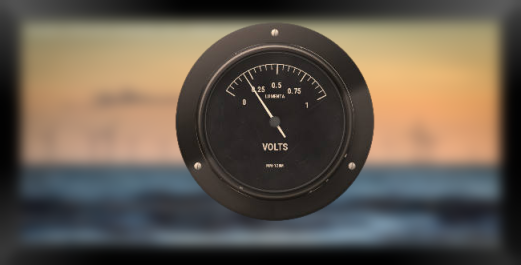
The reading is 0.2 V
